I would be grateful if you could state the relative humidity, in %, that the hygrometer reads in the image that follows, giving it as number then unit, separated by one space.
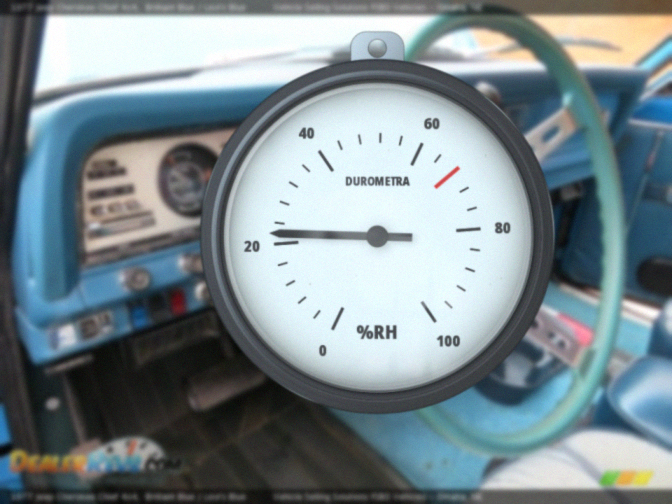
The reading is 22 %
